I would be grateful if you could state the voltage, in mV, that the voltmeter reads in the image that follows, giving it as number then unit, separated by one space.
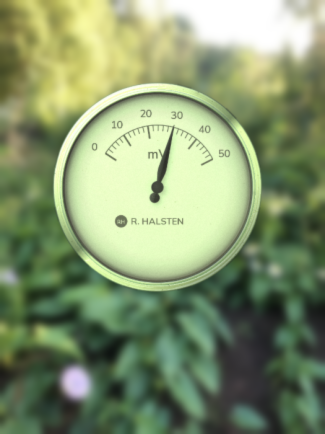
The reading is 30 mV
